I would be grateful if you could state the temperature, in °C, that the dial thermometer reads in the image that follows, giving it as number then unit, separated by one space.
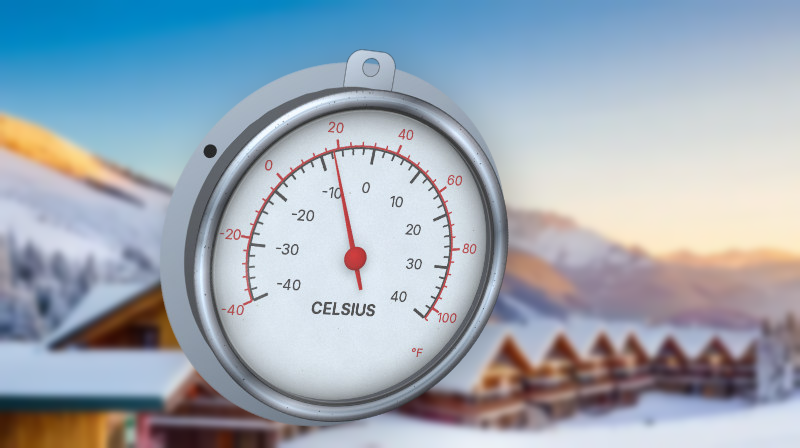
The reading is -8 °C
